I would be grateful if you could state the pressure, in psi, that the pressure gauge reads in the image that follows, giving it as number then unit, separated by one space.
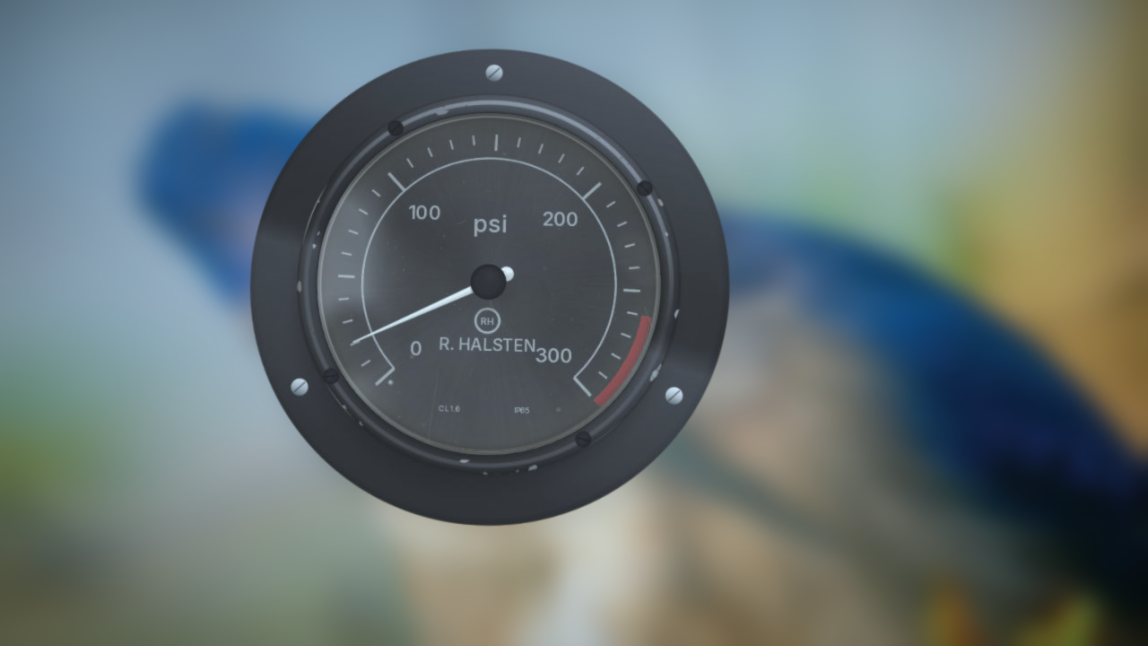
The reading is 20 psi
